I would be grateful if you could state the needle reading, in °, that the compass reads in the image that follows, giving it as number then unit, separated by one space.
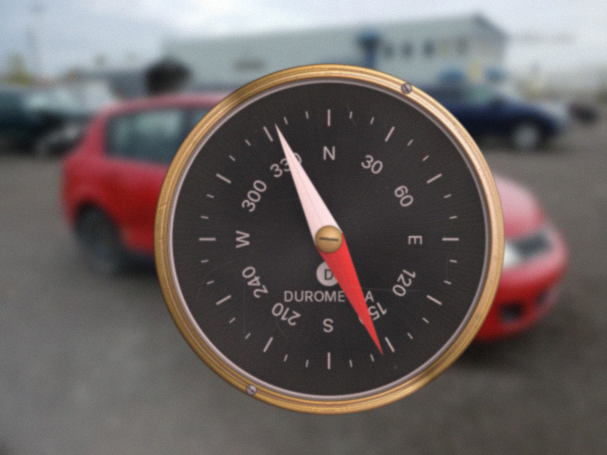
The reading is 155 °
